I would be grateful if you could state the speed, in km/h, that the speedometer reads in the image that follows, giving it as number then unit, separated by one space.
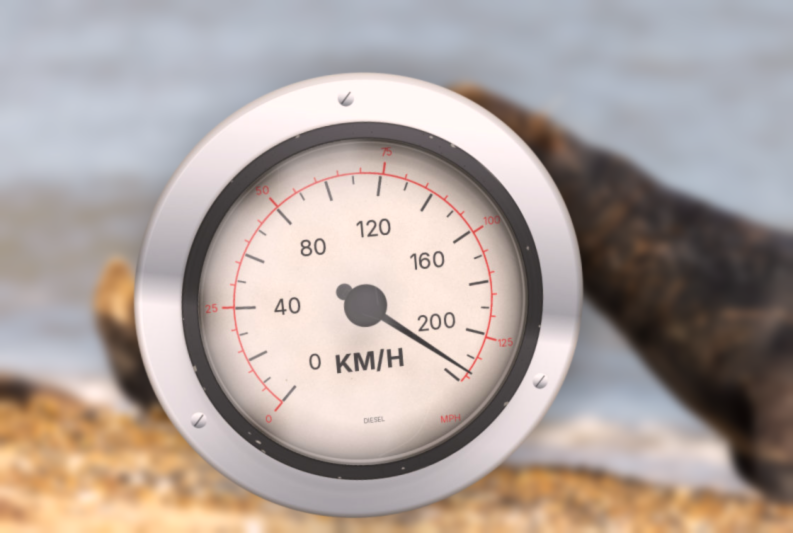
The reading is 215 km/h
